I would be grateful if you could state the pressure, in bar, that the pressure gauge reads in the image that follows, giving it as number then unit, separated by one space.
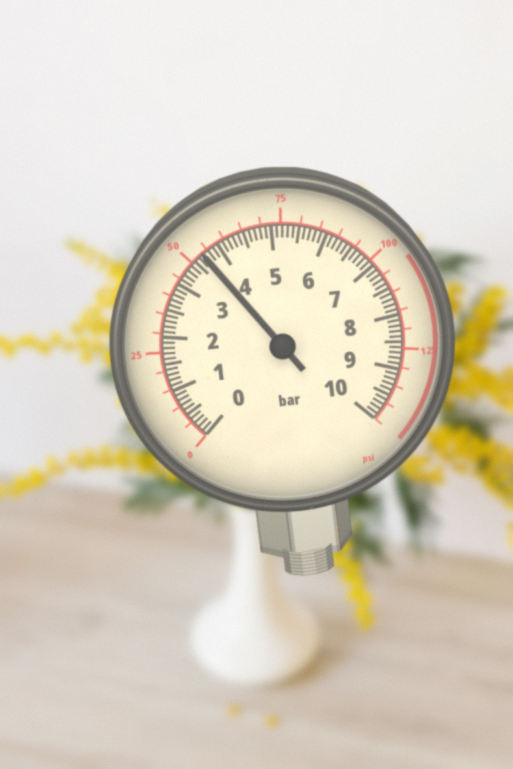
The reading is 3.7 bar
